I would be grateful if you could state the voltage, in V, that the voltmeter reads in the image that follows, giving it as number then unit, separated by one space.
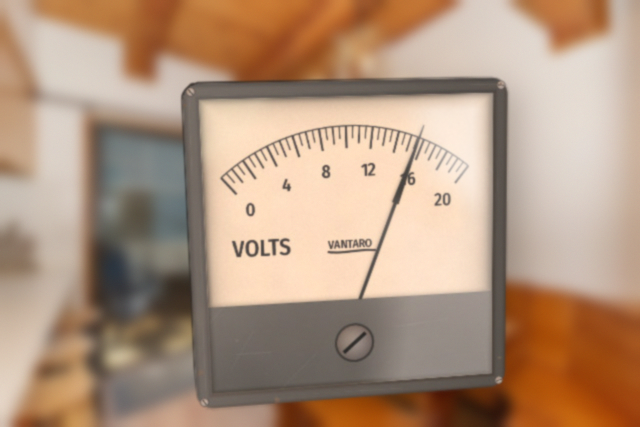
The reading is 15.5 V
